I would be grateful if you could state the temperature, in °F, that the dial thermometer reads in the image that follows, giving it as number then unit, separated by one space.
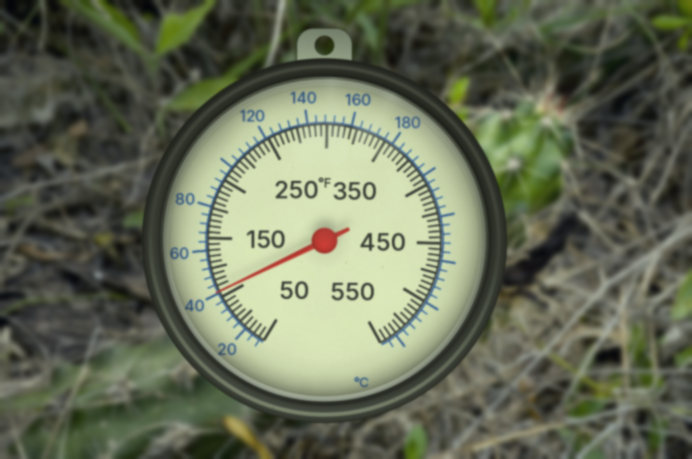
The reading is 105 °F
